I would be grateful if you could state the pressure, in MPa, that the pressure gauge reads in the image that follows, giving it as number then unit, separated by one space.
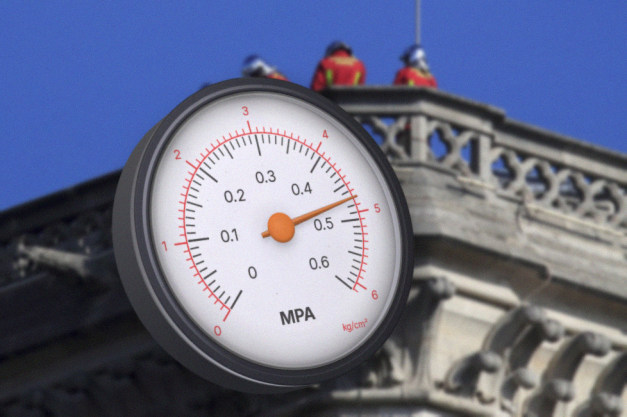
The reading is 0.47 MPa
